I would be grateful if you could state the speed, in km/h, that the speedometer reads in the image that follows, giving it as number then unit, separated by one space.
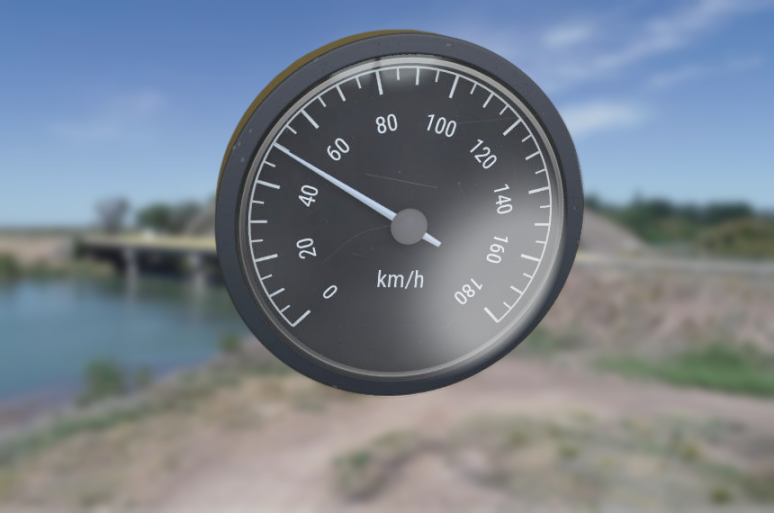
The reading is 50 km/h
